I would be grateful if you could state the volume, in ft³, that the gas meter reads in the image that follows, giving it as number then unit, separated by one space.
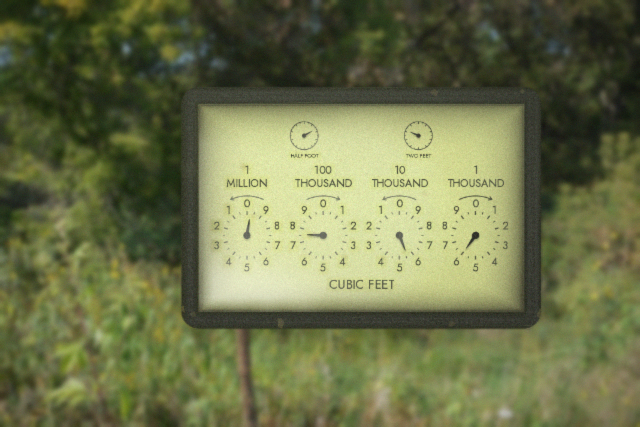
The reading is 975600 ft³
